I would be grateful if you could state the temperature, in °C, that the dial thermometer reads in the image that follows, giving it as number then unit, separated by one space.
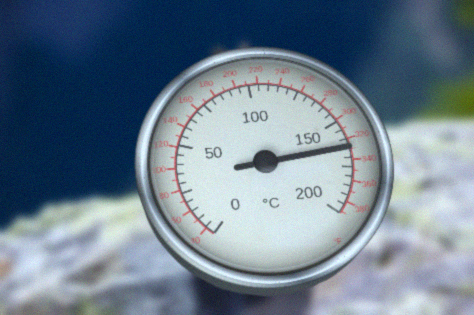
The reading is 165 °C
